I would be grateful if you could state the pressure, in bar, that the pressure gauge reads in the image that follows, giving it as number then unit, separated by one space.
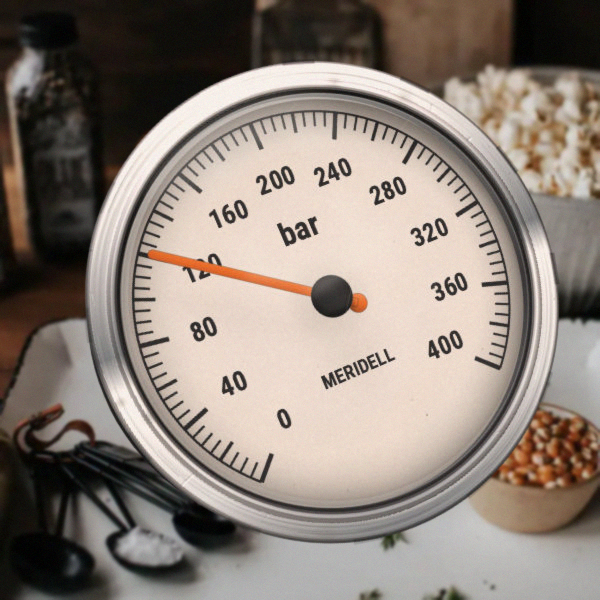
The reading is 120 bar
